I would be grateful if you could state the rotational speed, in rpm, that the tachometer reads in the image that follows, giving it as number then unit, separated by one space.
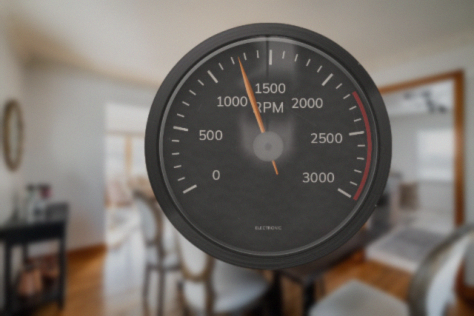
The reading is 1250 rpm
